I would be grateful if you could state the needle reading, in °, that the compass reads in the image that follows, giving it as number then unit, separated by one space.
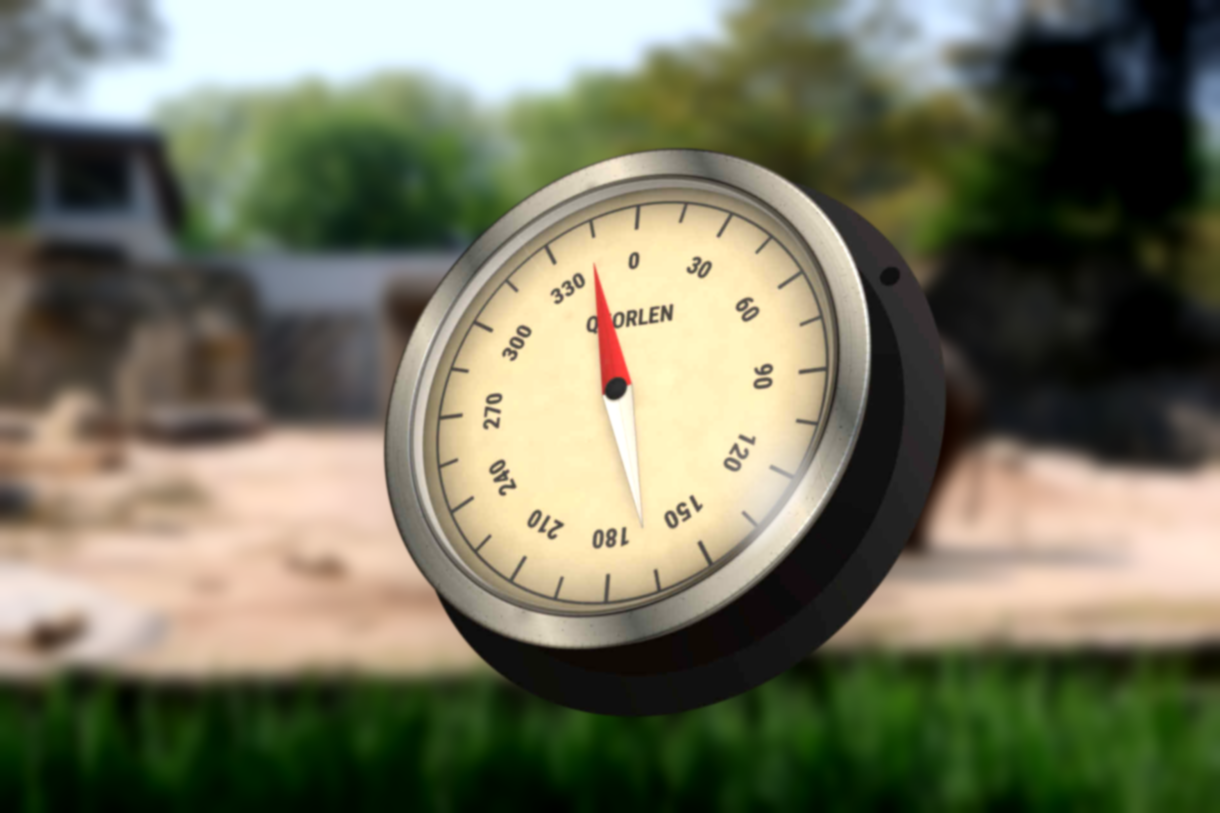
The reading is 345 °
